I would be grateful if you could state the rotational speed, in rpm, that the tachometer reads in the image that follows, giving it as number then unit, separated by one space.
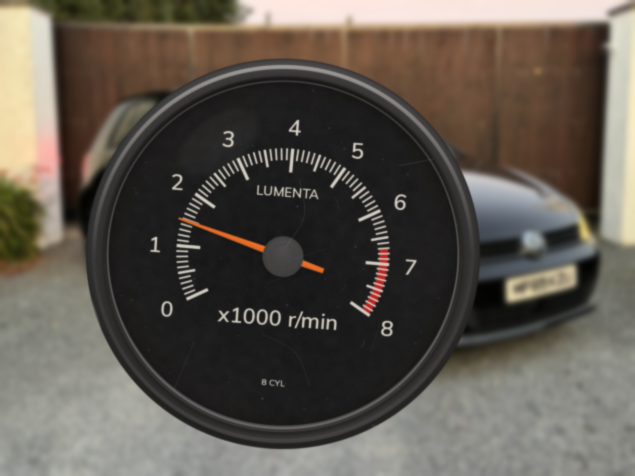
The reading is 1500 rpm
